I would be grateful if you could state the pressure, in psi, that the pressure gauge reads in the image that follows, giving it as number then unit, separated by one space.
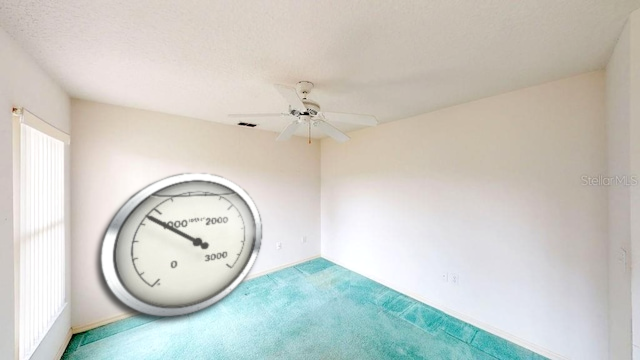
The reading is 900 psi
